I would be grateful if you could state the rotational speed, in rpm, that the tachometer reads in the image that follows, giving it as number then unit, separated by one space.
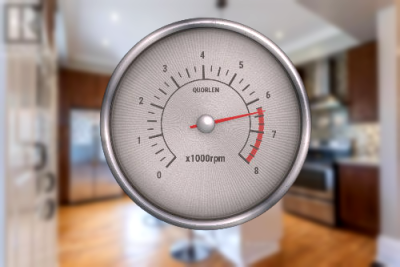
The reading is 6375 rpm
